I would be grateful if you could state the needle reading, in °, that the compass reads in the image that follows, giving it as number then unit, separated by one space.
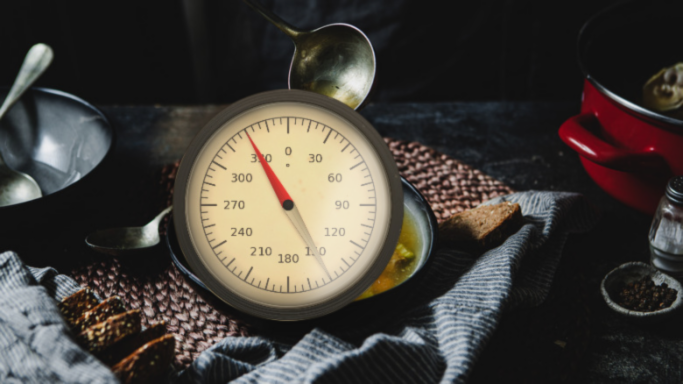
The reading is 330 °
